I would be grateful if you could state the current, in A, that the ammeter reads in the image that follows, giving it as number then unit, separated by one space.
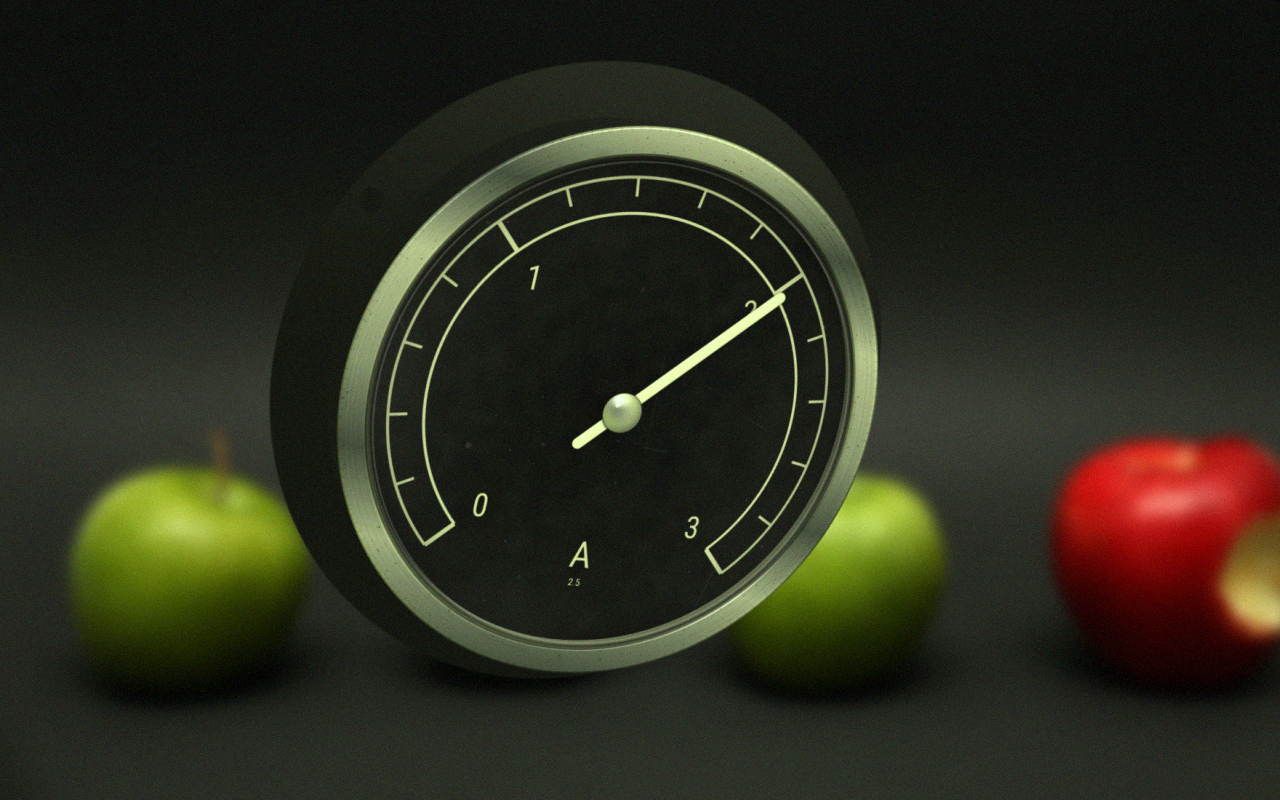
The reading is 2 A
